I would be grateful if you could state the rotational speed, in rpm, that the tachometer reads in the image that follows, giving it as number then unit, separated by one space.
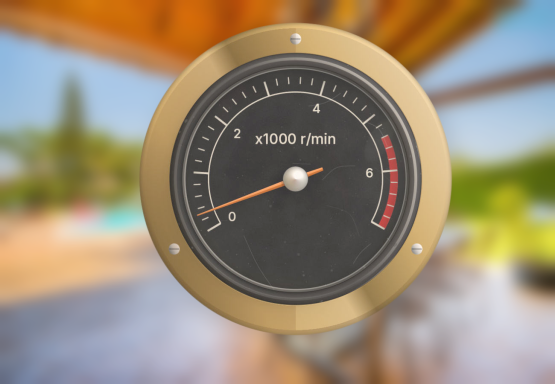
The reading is 300 rpm
